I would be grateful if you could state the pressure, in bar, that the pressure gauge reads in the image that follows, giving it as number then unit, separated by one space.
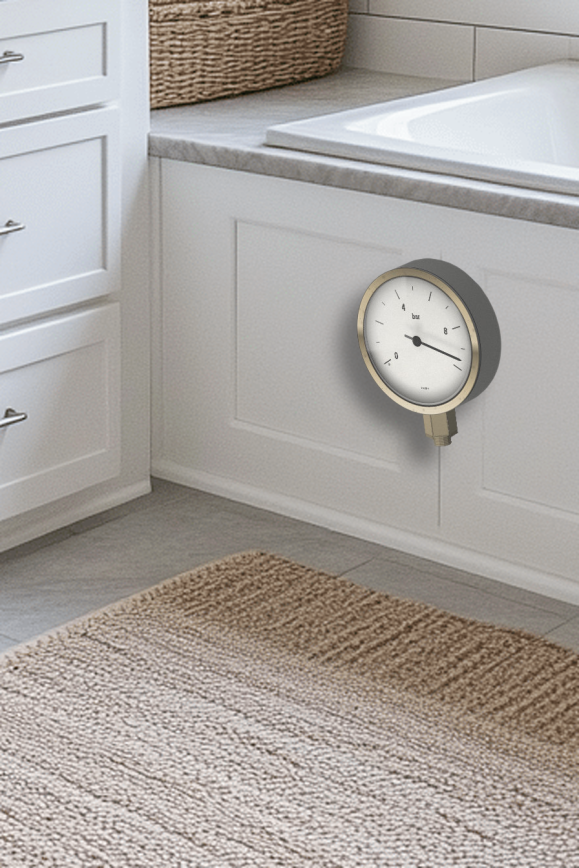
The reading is 9.5 bar
